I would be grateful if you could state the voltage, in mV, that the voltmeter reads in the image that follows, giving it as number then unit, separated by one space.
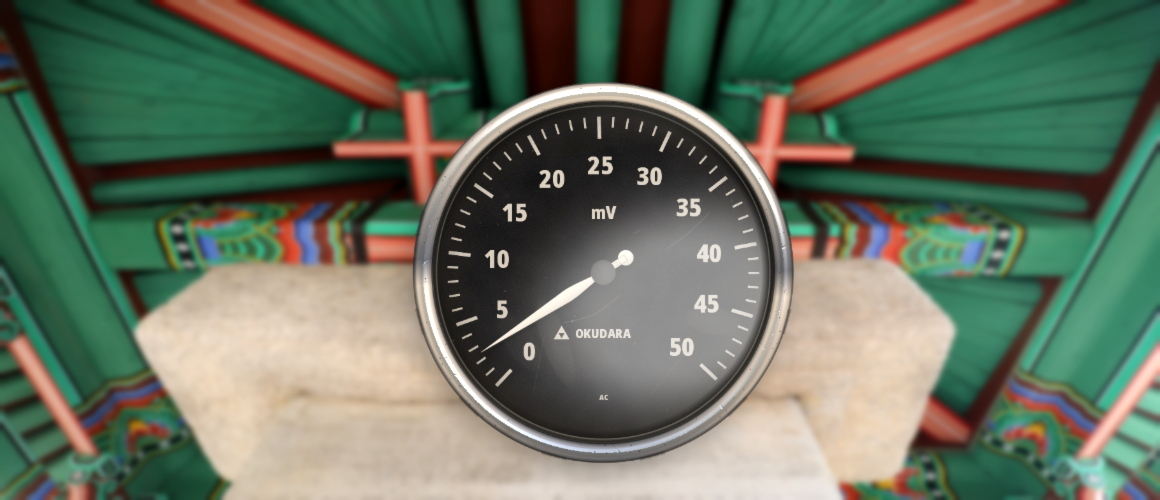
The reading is 2.5 mV
